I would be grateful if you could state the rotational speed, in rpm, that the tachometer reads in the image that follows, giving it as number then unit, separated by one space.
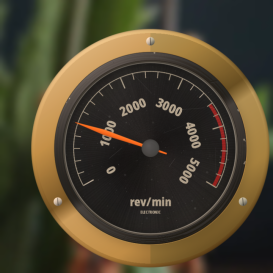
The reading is 1000 rpm
